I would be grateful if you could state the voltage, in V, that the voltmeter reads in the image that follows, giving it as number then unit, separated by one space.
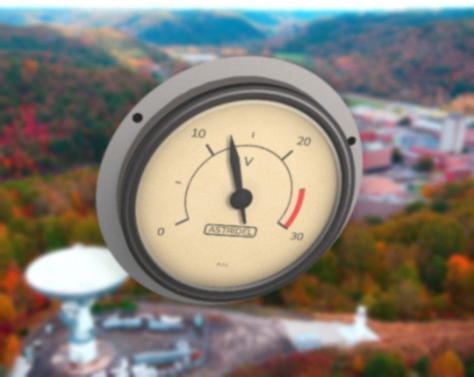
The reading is 12.5 V
